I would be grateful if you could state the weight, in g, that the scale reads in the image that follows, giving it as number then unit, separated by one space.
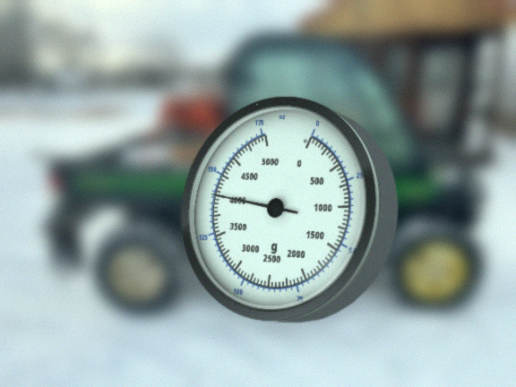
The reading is 4000 g
